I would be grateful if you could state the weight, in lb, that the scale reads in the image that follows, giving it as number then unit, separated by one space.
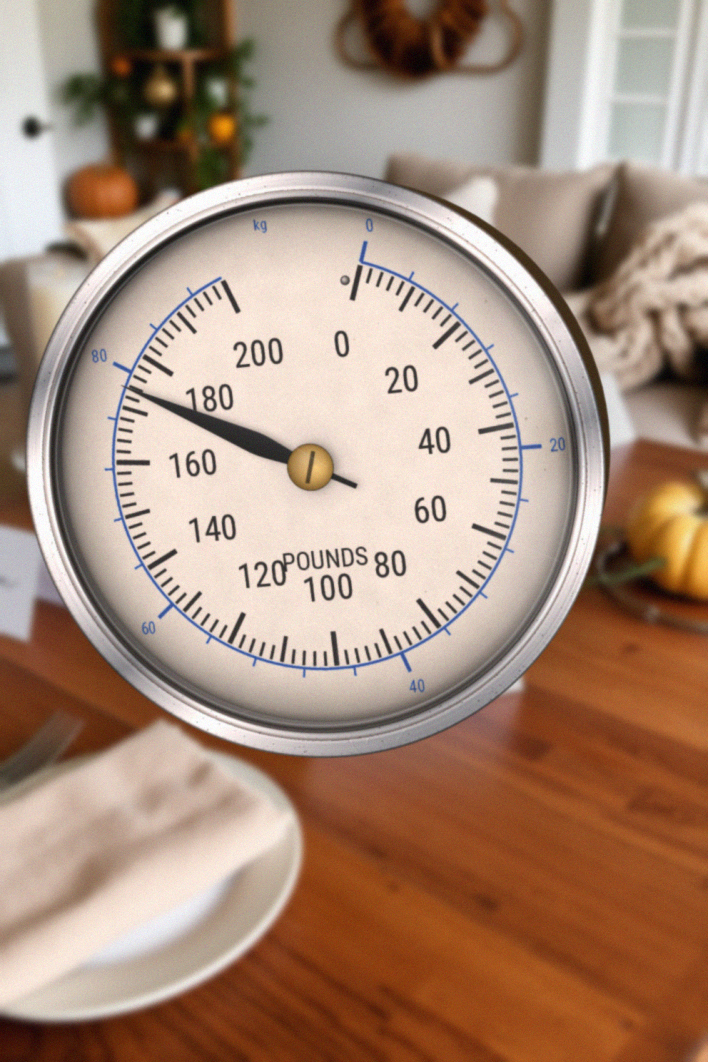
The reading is 174 lb
